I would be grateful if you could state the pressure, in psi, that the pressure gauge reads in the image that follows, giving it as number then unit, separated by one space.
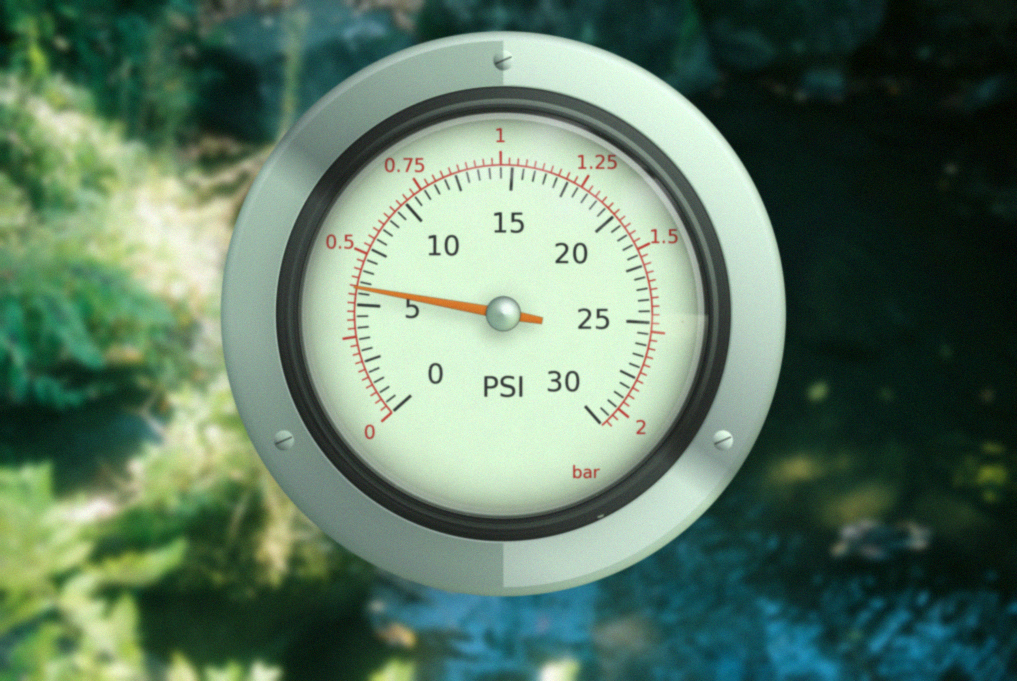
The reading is 5.75 psi
